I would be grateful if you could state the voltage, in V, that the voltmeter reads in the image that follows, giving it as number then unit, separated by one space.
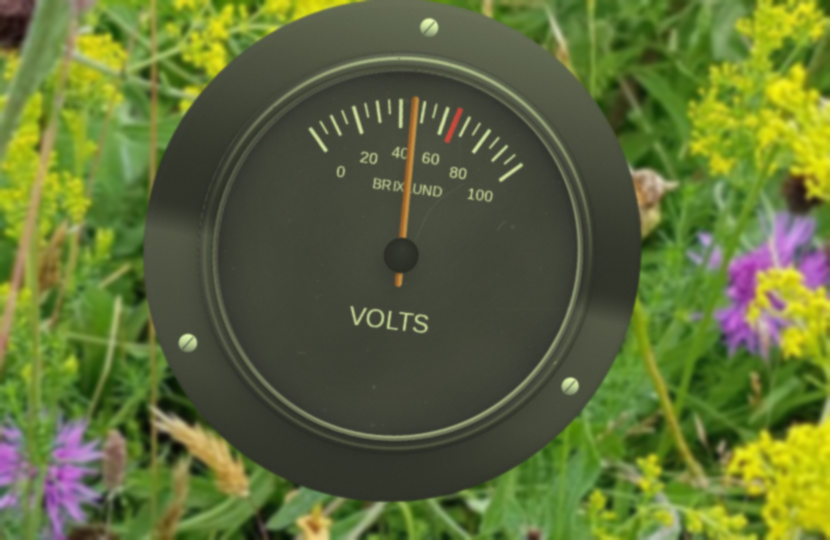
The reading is 45 V
